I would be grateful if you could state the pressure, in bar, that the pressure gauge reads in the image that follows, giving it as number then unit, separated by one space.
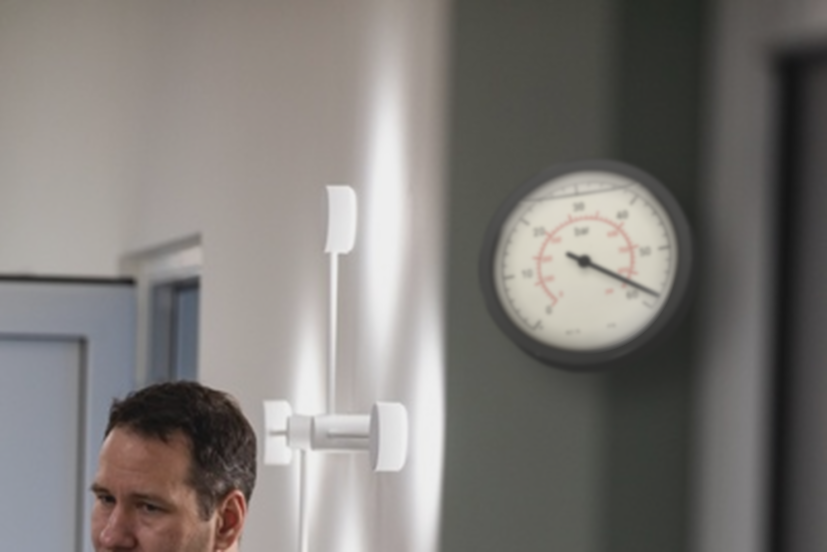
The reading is 58 bar
